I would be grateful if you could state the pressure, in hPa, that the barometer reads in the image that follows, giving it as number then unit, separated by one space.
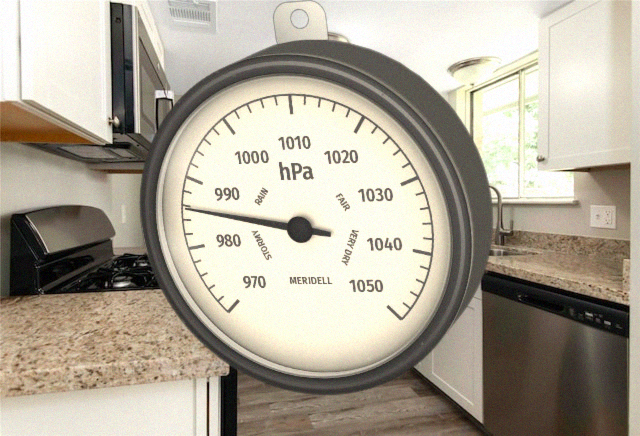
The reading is 986 hPa
